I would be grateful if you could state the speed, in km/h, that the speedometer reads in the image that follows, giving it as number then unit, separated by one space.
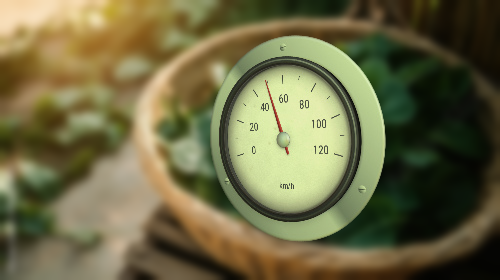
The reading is 50 km/h
